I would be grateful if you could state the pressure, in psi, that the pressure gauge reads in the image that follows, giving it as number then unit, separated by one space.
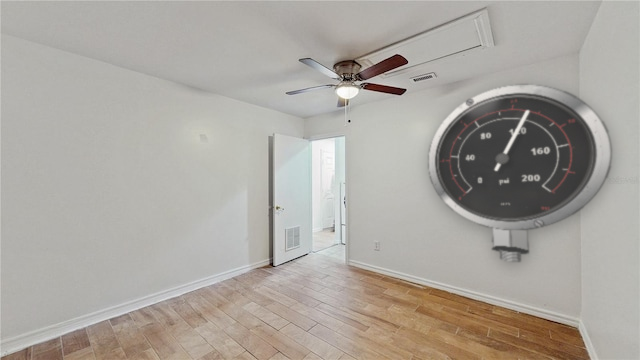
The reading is 120 psi
